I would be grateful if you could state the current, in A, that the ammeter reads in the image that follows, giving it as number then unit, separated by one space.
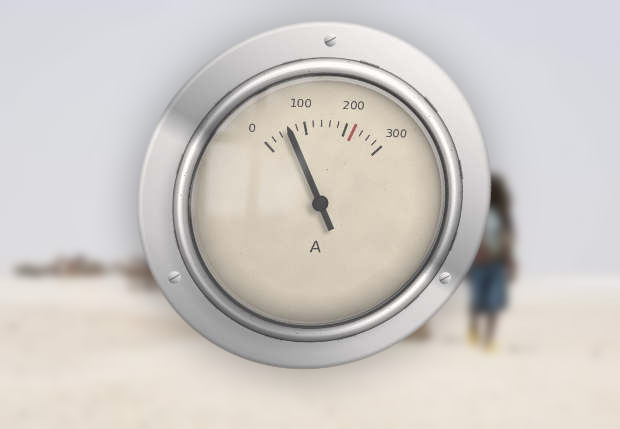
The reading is 60 A
